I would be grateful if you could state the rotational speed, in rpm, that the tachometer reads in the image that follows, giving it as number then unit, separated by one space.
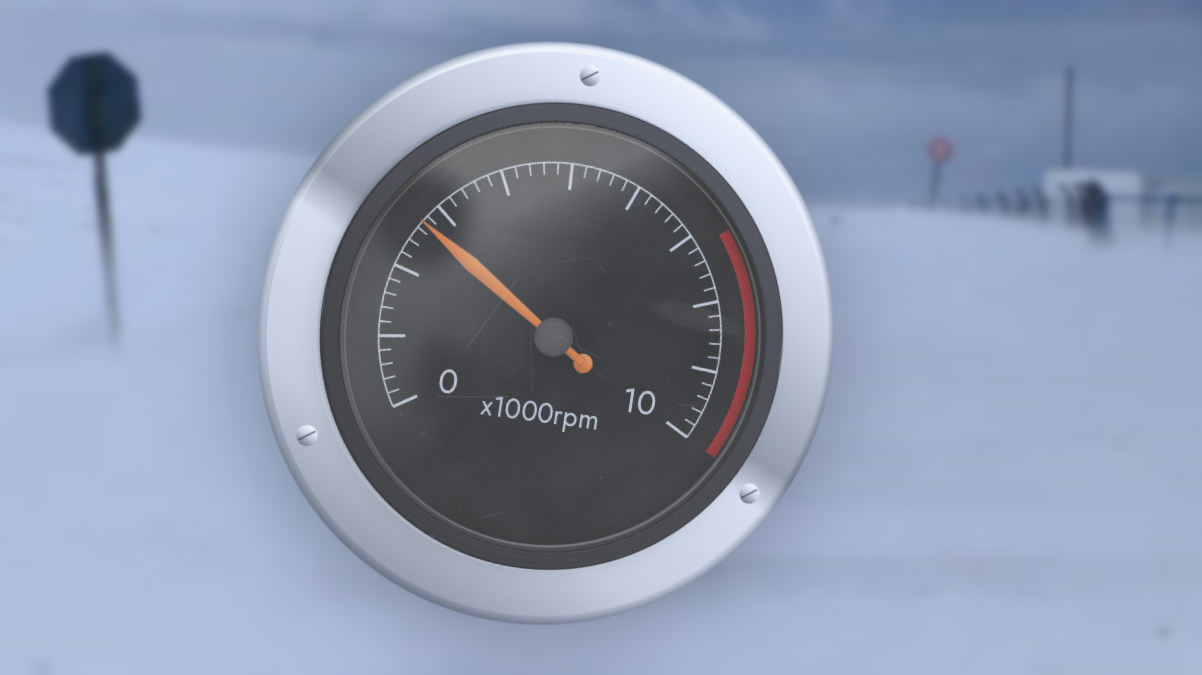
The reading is 2700 rpm
